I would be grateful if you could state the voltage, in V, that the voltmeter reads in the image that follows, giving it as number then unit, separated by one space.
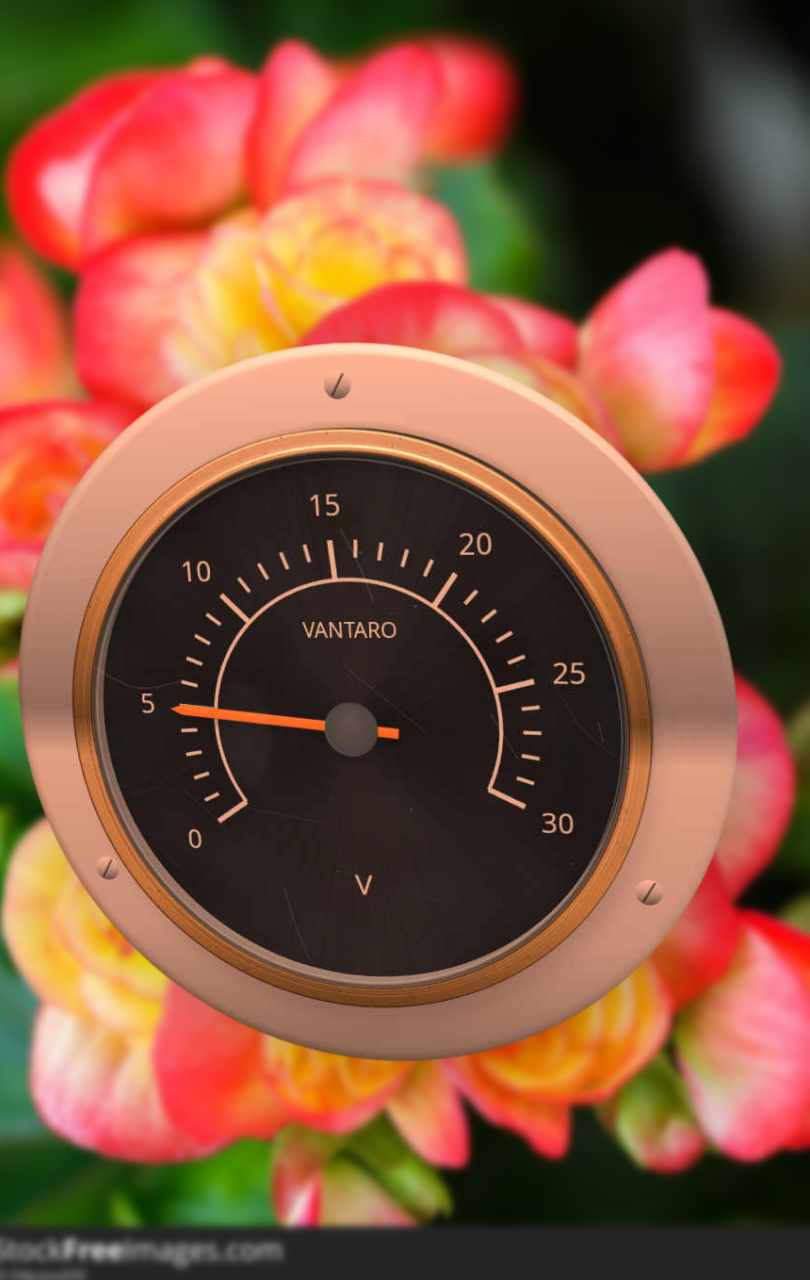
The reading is 5 V
